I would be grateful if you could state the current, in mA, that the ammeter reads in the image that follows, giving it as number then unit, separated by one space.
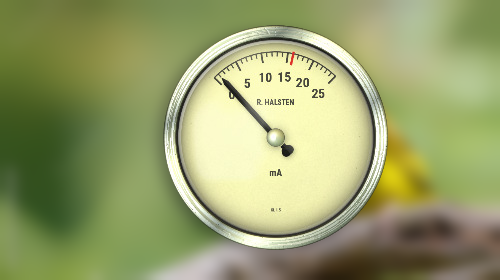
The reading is 1 mA
